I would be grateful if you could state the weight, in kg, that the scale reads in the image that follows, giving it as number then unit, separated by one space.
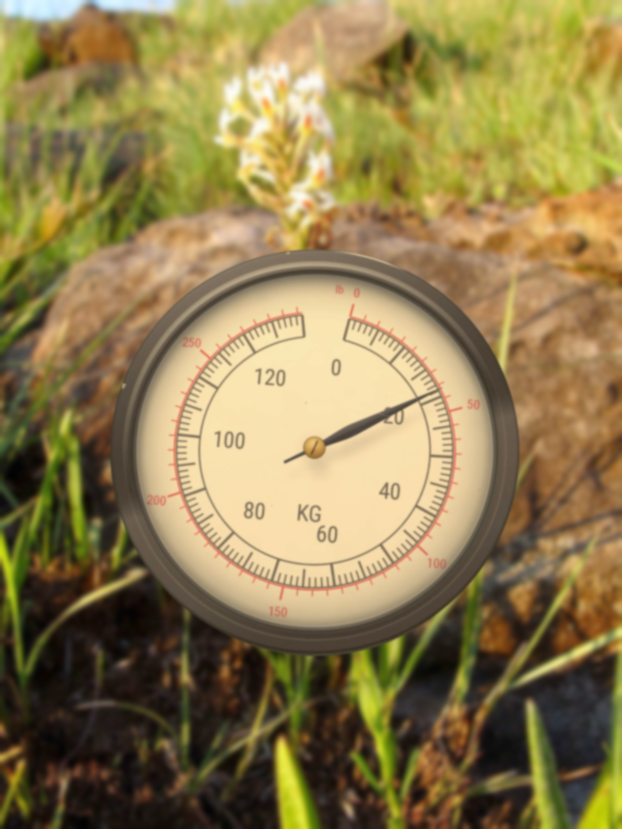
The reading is 19 kg
